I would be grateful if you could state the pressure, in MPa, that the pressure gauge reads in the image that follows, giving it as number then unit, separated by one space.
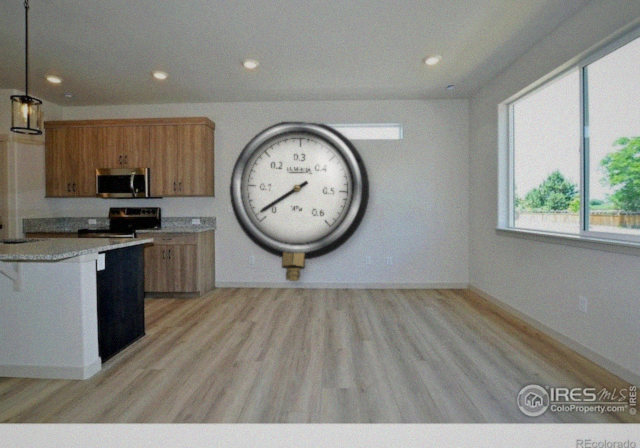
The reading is 0.02 MPa
